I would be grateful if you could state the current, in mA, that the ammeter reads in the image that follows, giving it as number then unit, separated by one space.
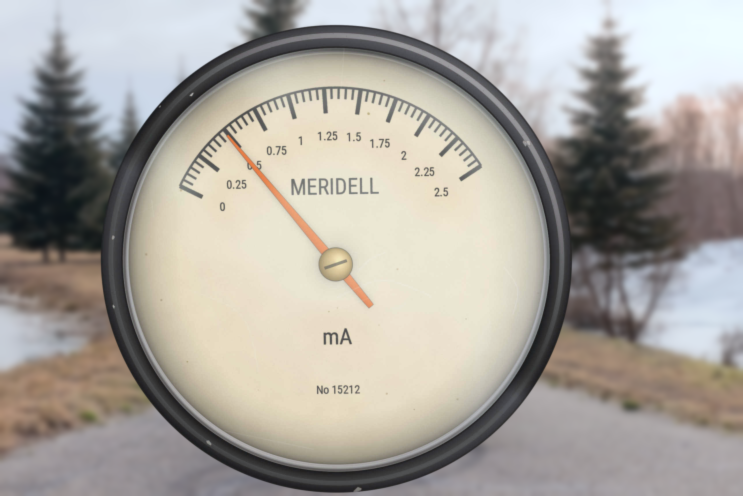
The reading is 0.5 mA
